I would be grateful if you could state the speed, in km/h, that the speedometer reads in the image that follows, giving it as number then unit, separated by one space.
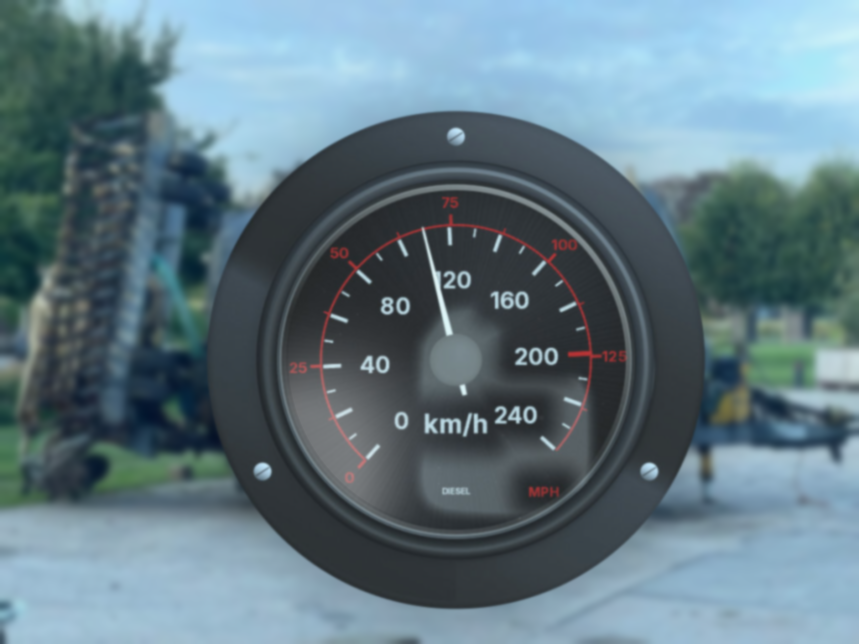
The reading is 110 km/h
